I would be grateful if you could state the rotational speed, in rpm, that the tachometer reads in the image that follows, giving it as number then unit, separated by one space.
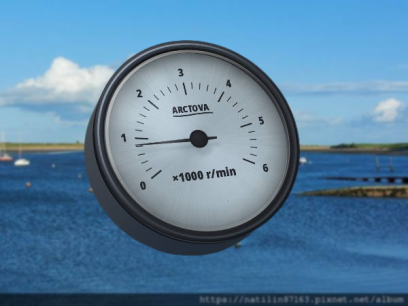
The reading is 800 rpm
